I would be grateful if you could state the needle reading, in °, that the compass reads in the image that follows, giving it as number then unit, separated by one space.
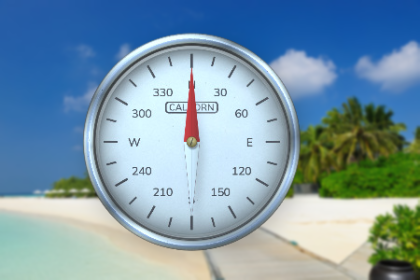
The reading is 0 °
